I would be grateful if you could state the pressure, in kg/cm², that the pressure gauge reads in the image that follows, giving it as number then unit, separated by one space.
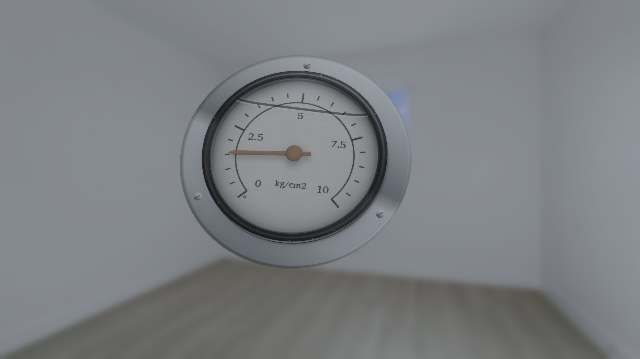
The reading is 1.5 kg/cm²
